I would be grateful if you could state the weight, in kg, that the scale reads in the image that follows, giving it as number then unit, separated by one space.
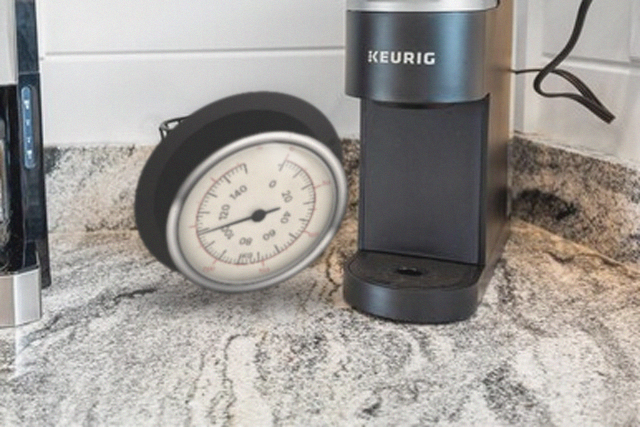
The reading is 110 kg
